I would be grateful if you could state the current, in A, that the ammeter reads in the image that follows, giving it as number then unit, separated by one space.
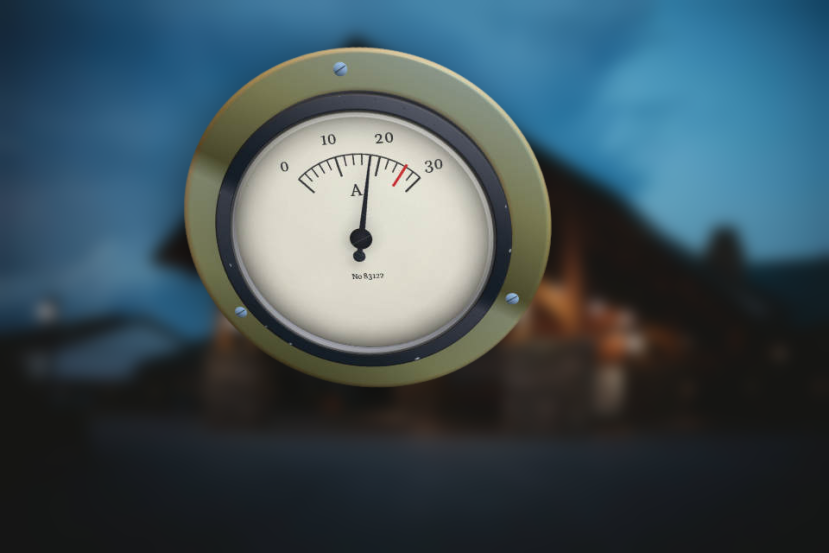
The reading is 18 A
